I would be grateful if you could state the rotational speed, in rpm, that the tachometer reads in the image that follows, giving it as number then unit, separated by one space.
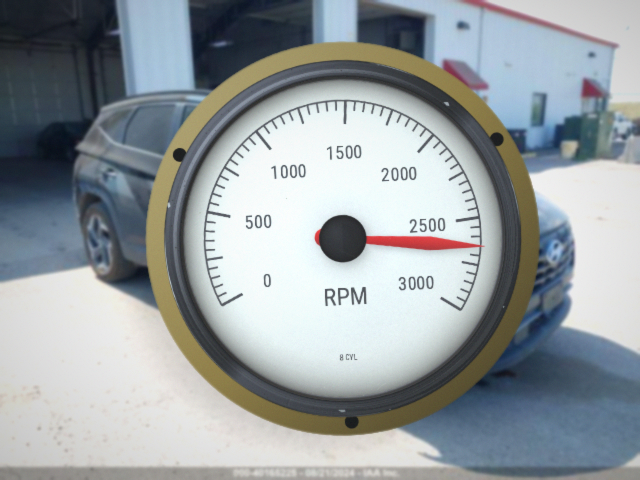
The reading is 2650 rpm
